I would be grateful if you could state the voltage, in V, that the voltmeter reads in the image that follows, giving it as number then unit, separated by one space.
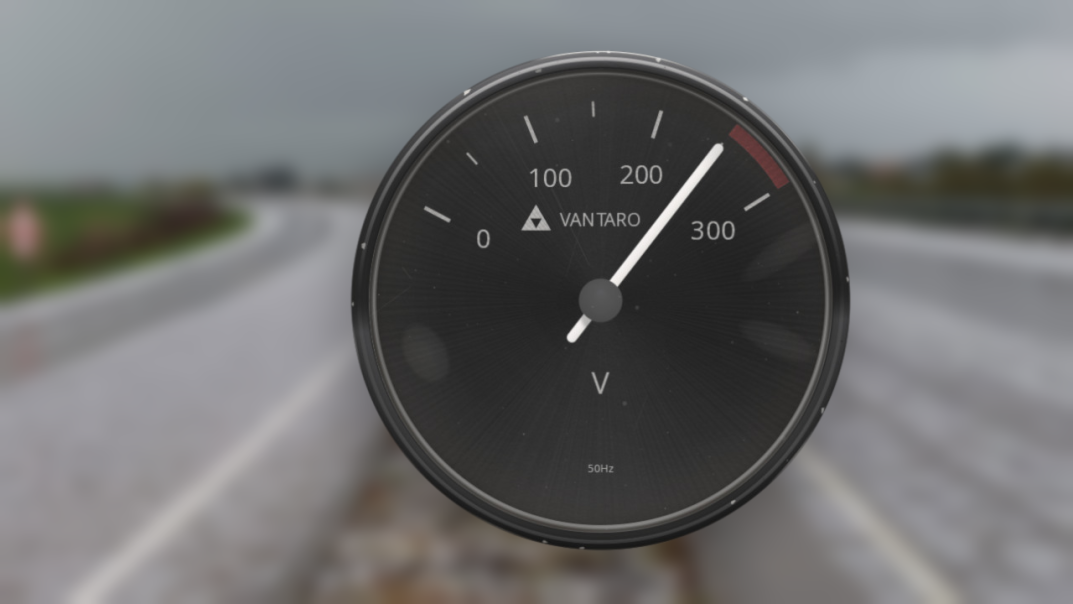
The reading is 250 V
